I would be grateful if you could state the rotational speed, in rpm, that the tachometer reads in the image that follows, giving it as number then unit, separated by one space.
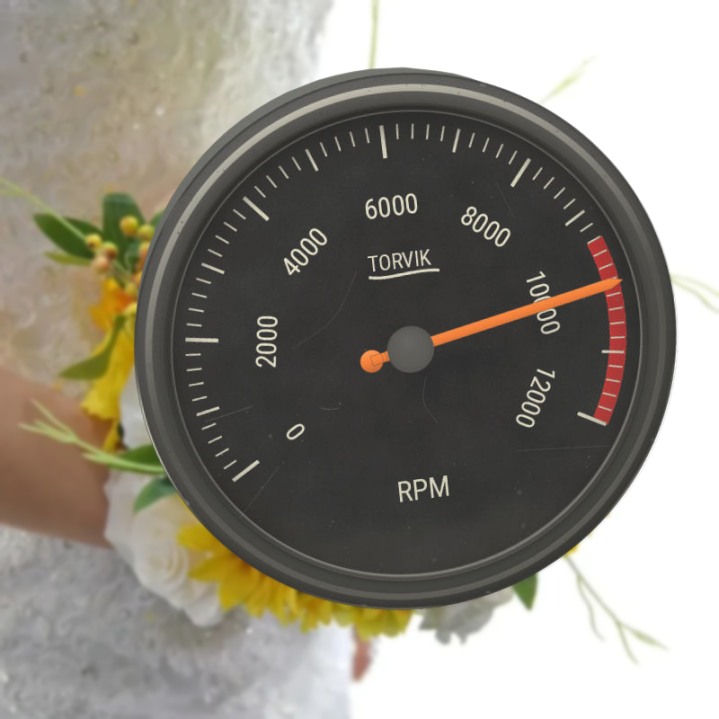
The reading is 10000 rpm
